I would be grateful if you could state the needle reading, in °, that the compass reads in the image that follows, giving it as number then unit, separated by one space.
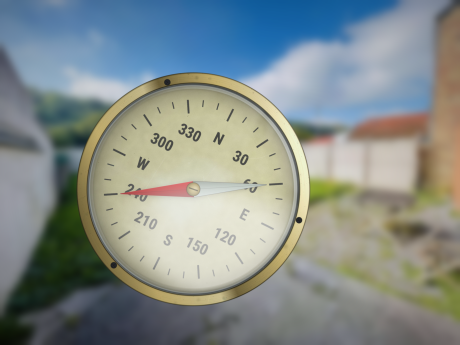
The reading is 240 °
